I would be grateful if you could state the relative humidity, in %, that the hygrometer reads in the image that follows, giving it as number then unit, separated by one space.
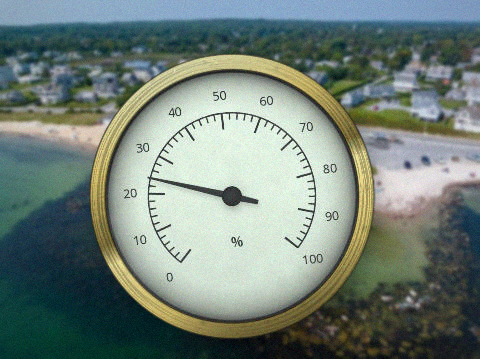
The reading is 24 %
